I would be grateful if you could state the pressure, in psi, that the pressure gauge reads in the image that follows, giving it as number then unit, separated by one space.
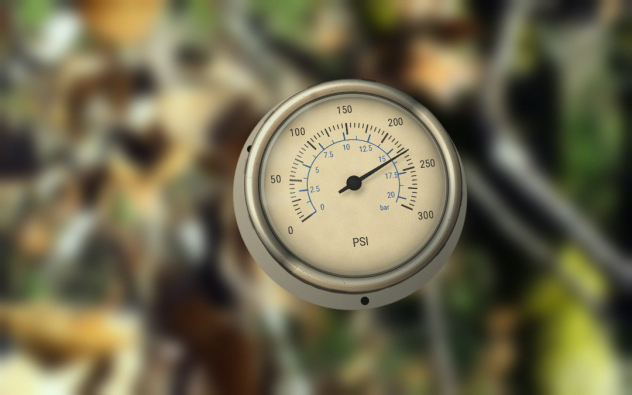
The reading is 230 psi
